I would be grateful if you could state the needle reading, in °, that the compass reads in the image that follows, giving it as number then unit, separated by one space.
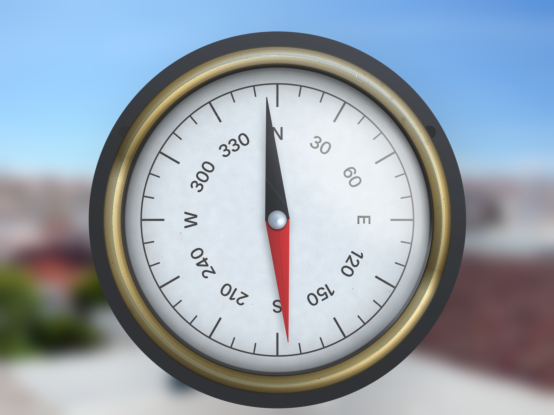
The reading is 175 °
